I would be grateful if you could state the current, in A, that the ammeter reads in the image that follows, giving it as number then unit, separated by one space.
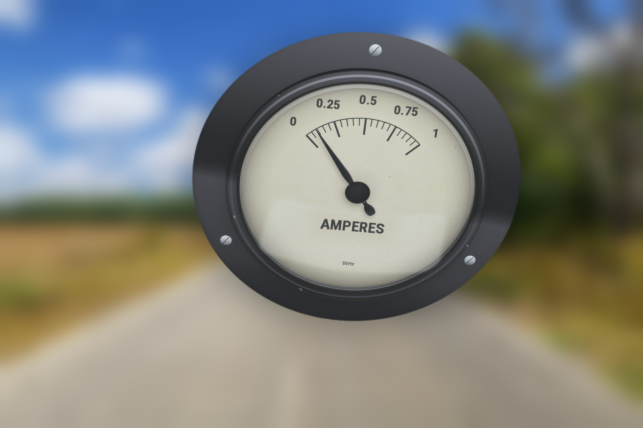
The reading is 0.1 A
